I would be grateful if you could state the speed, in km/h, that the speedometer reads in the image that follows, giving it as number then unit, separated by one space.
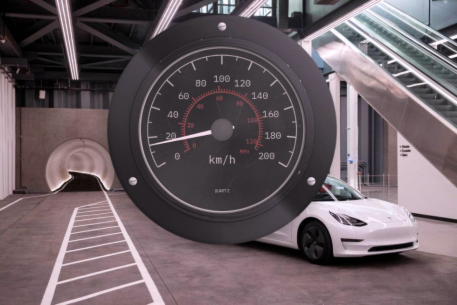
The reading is 15 km/h
